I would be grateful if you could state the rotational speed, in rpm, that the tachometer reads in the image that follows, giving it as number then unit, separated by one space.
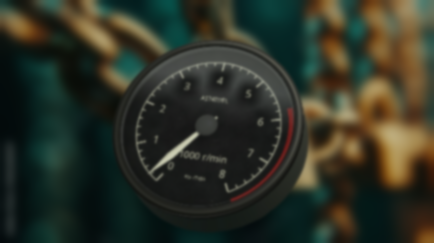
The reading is 200 rpm
